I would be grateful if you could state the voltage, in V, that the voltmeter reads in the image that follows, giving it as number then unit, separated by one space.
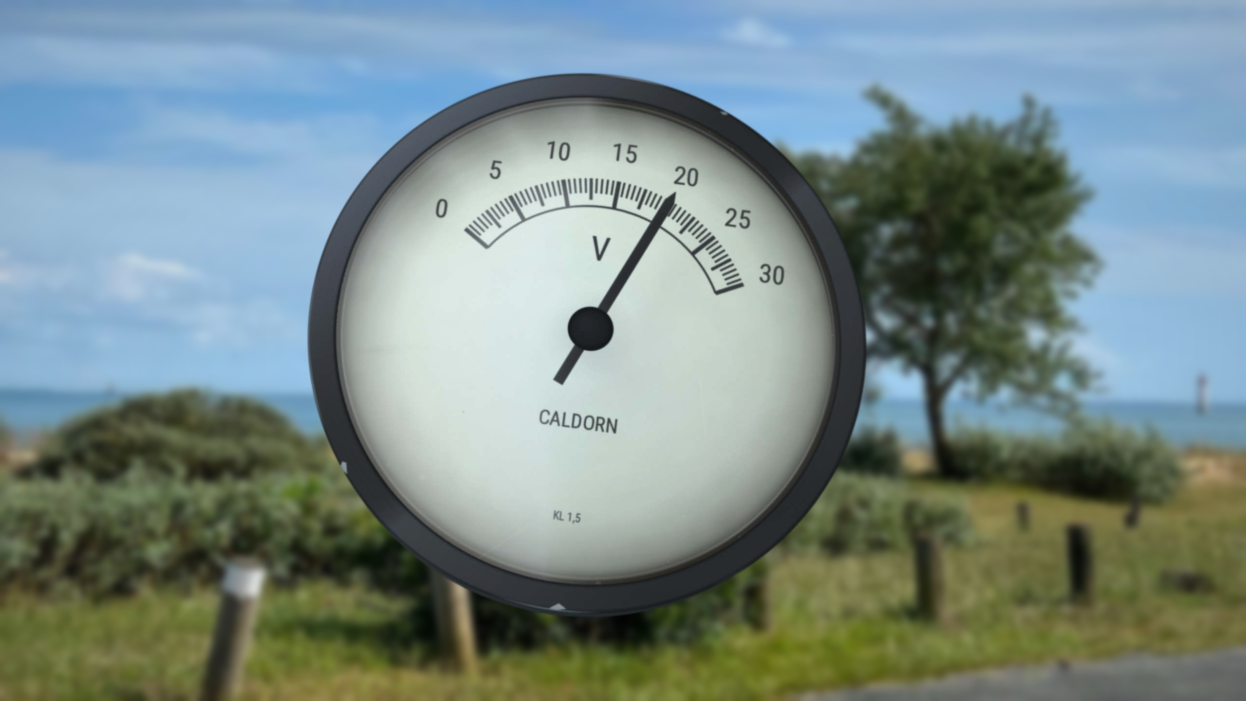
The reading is 20 V
